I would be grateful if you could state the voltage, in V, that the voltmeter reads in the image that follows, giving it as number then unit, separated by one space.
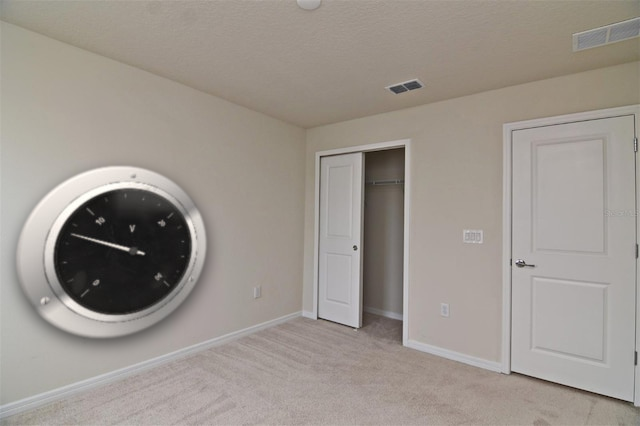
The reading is 7 V
